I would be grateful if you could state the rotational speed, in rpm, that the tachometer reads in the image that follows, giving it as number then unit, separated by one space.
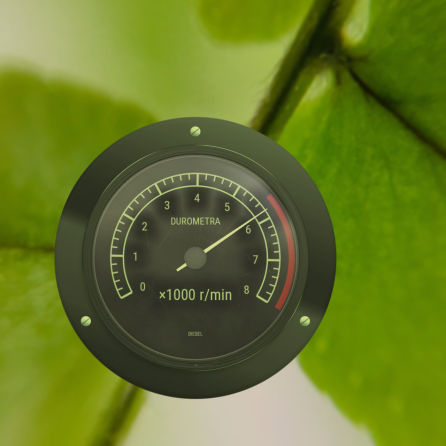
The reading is 5800 rpm
